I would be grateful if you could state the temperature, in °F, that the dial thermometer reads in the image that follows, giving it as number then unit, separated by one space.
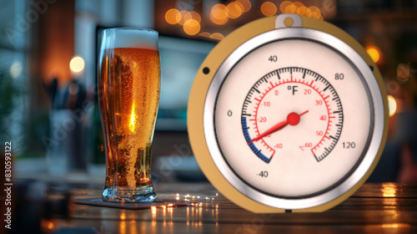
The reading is -20 °F
